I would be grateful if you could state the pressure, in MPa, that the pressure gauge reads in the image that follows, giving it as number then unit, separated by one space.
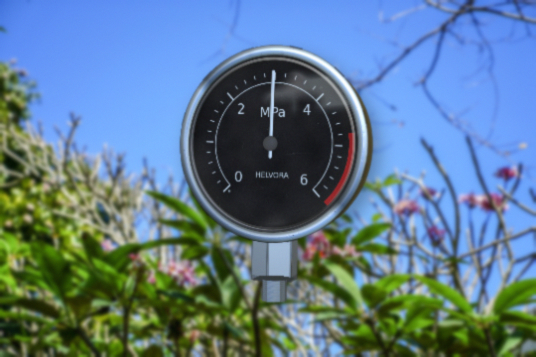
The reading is 3 MPa
